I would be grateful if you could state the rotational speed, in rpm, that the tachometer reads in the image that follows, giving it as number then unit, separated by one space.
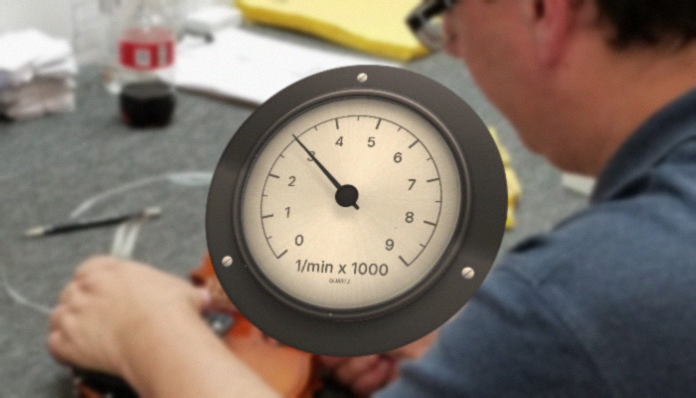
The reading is 3000 rpm
